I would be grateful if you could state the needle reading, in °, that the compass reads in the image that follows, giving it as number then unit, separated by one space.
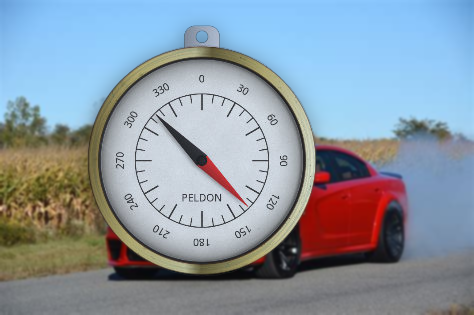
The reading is 135 °
